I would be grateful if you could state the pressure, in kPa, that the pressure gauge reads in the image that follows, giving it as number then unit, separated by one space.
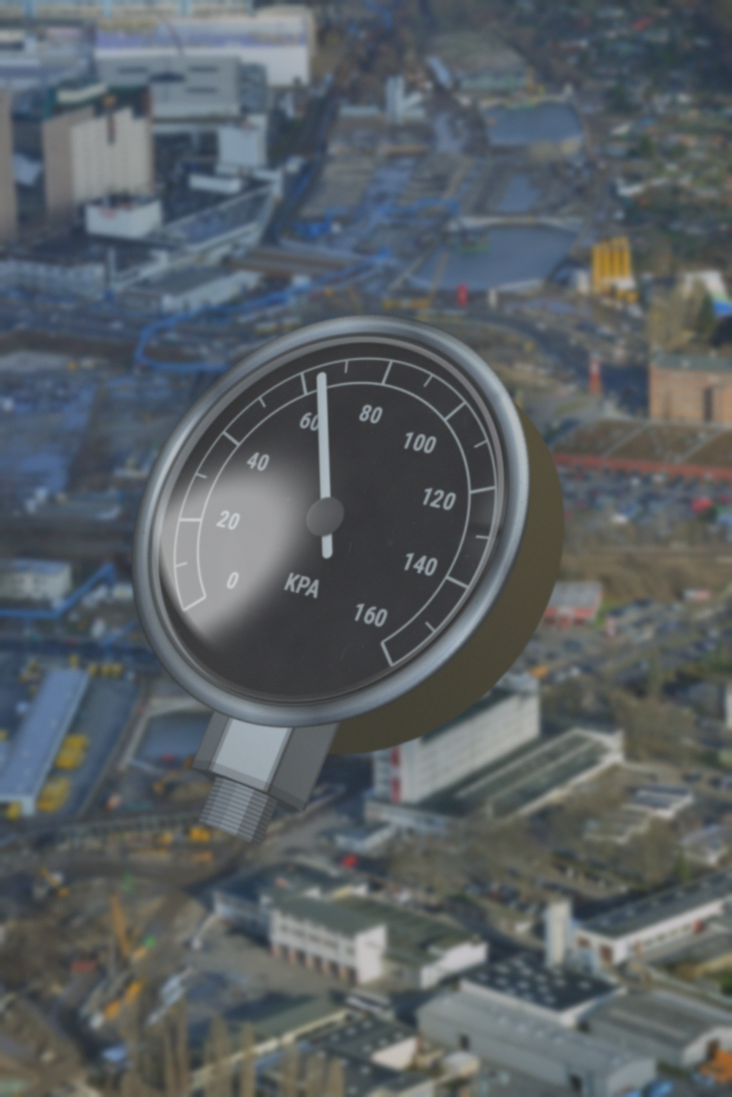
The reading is 65 kPa
